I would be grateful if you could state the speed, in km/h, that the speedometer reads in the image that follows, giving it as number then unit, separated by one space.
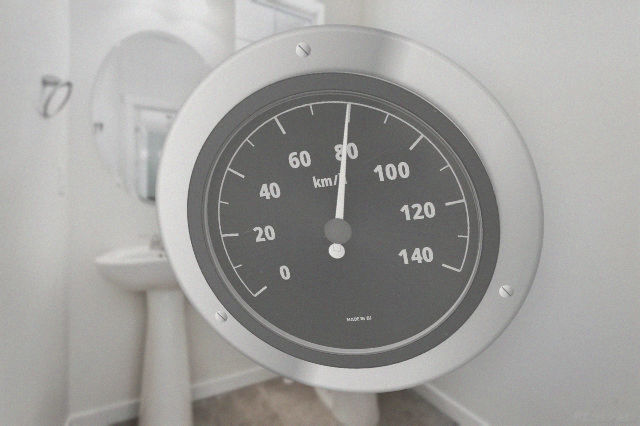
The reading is 80 km/h
